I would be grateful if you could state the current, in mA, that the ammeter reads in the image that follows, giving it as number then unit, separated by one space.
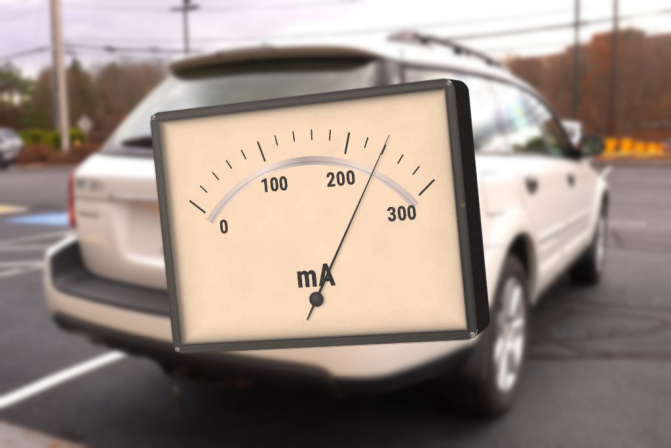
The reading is 240 mA
